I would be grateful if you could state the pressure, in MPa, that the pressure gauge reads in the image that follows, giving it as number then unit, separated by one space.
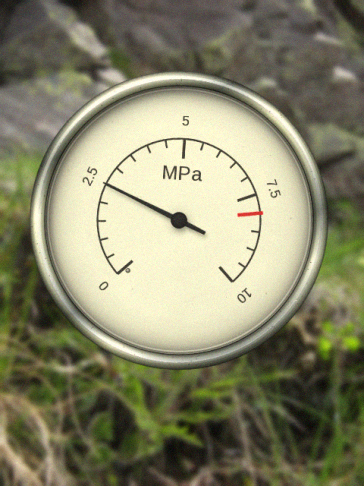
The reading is 2.5 MPa
